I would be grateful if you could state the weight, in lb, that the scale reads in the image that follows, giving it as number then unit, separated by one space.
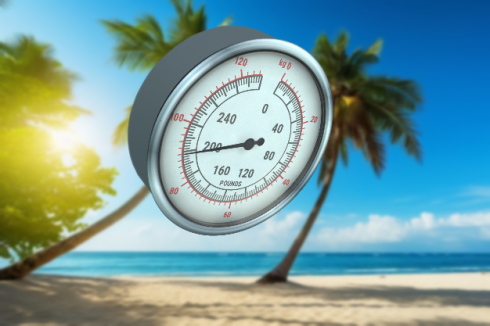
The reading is 200 lb
